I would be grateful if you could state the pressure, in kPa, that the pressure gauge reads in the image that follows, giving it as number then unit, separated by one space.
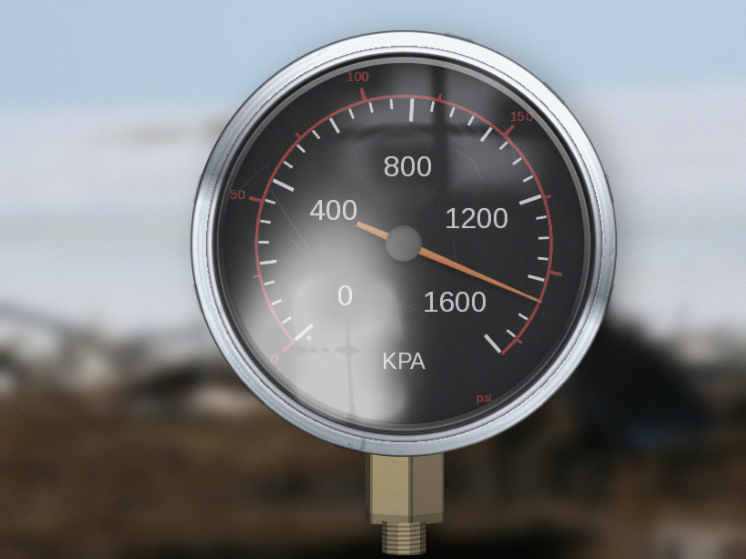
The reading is 1450 kPa
